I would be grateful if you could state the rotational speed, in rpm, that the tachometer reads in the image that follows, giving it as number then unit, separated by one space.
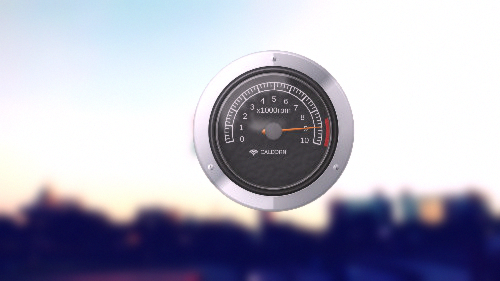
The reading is 9000 rpm
